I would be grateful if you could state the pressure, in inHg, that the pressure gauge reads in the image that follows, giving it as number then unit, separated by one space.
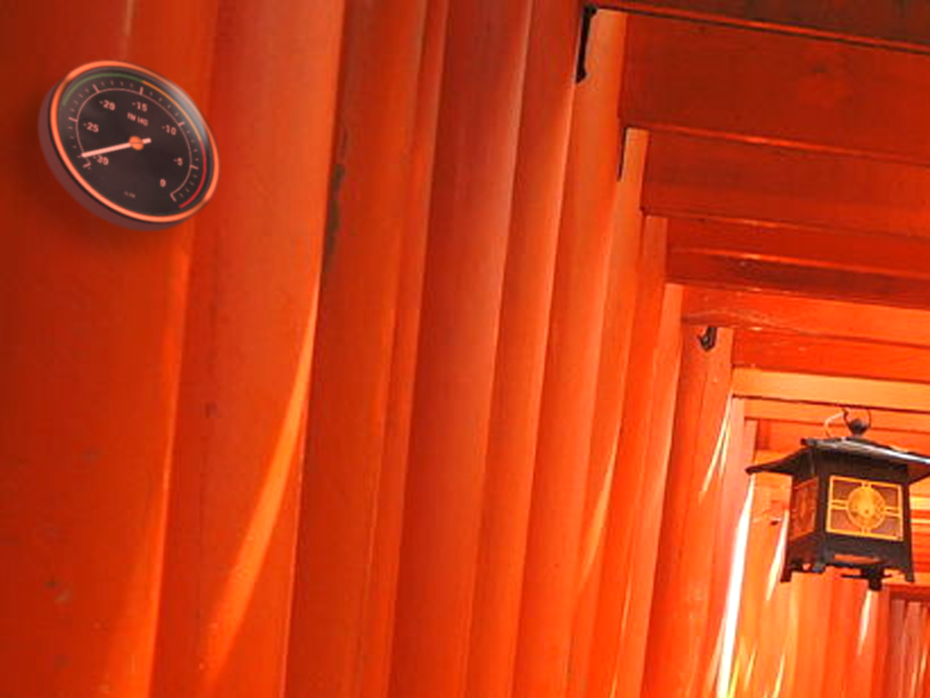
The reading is -29 inHg
